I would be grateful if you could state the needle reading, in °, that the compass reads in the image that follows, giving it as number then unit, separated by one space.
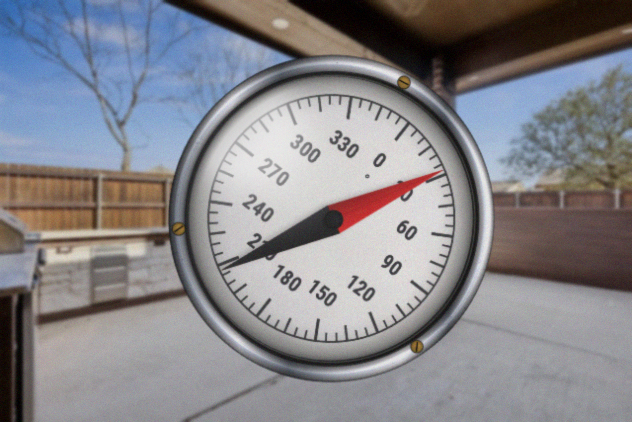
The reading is 27.5 °
